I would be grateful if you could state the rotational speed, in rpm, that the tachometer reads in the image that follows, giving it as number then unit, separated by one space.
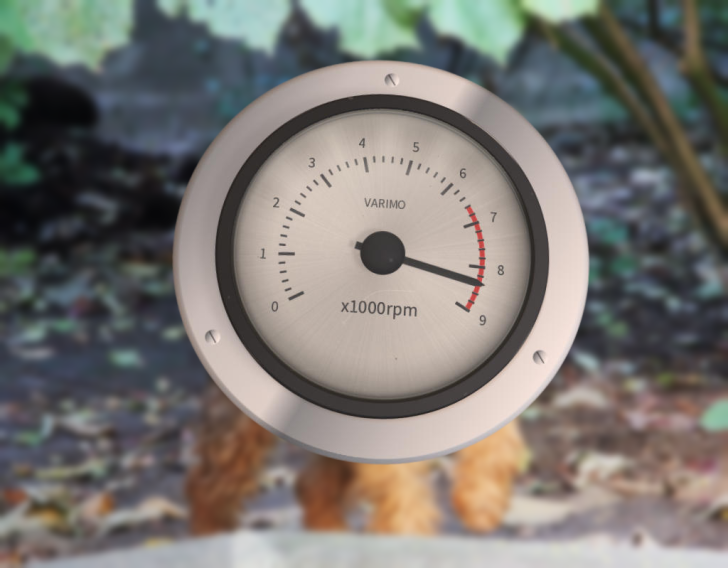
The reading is 8400 rpm
